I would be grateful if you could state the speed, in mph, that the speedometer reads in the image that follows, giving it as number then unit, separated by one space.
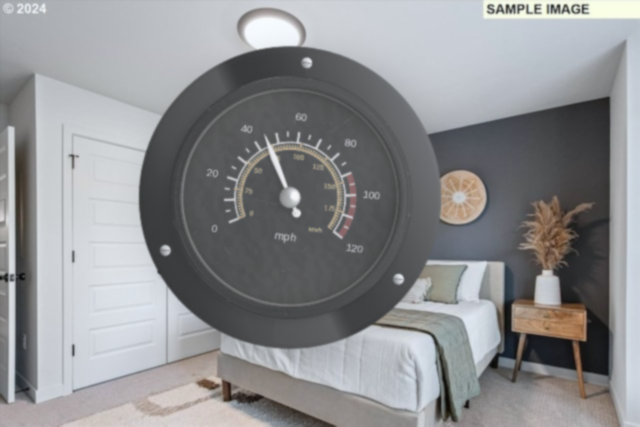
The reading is 45 mph
